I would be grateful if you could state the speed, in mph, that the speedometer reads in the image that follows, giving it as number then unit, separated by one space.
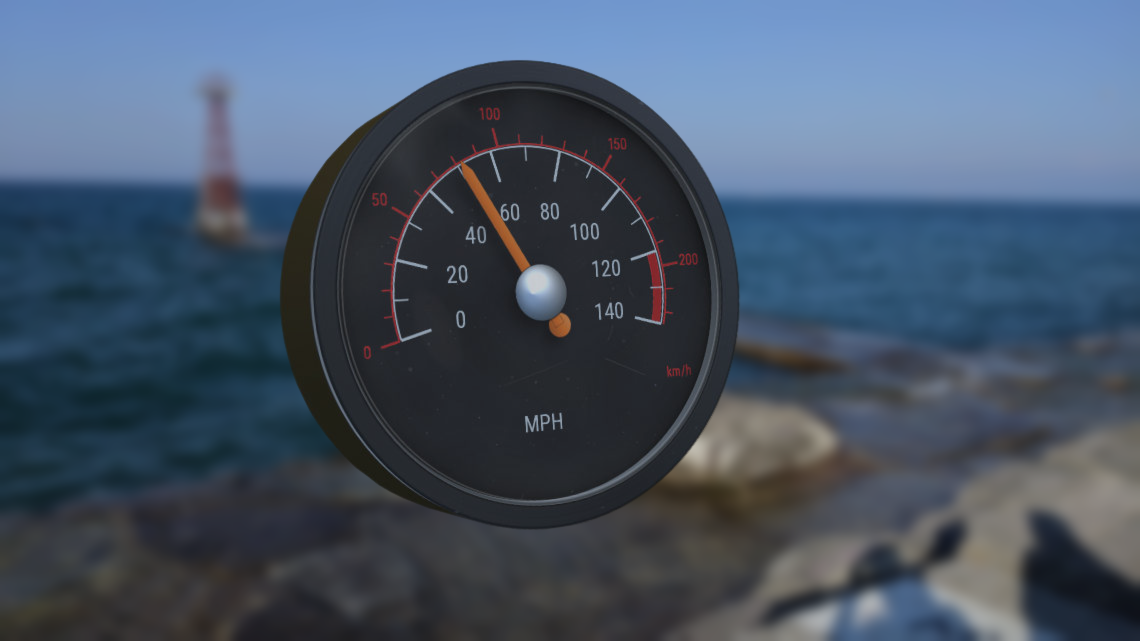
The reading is 50 mph
